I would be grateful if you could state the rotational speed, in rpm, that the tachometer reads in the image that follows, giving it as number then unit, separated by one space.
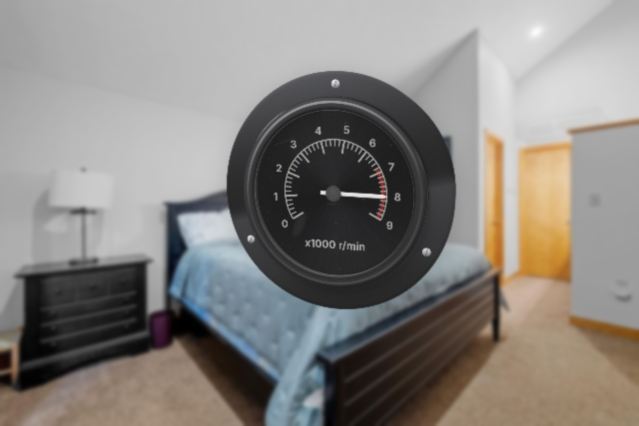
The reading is 8000 rpm
